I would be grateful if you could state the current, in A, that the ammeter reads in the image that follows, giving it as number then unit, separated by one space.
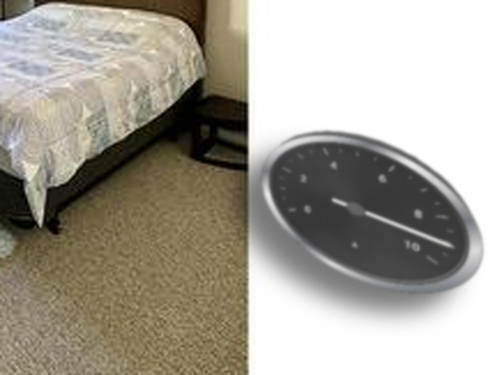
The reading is 9 A
